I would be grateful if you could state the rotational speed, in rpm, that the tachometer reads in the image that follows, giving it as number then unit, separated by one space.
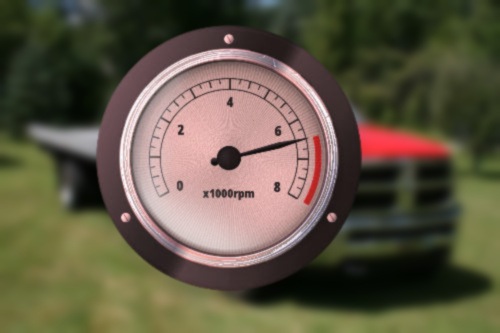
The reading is 6500 rpm
